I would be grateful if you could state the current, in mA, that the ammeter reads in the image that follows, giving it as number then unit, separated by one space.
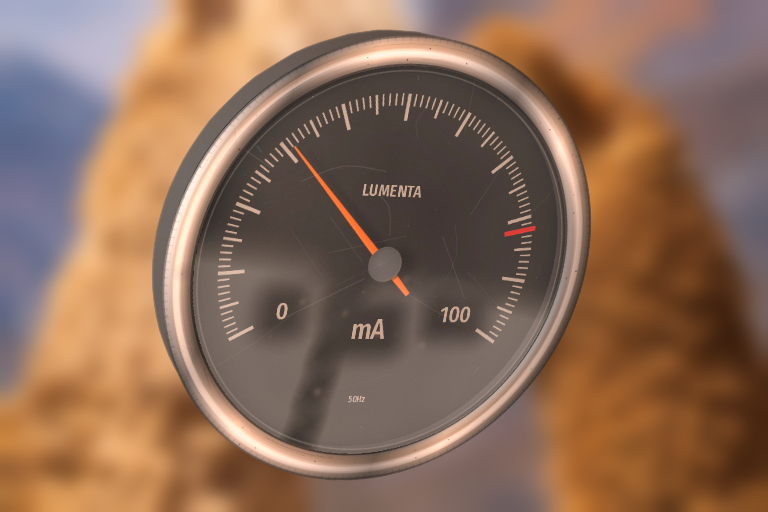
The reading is 31 mA
